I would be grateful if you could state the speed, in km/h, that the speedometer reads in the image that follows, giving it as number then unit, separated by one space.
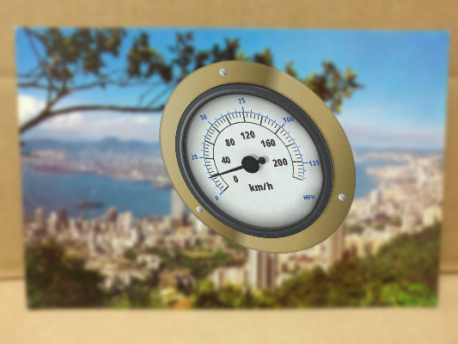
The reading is 20 km/h
